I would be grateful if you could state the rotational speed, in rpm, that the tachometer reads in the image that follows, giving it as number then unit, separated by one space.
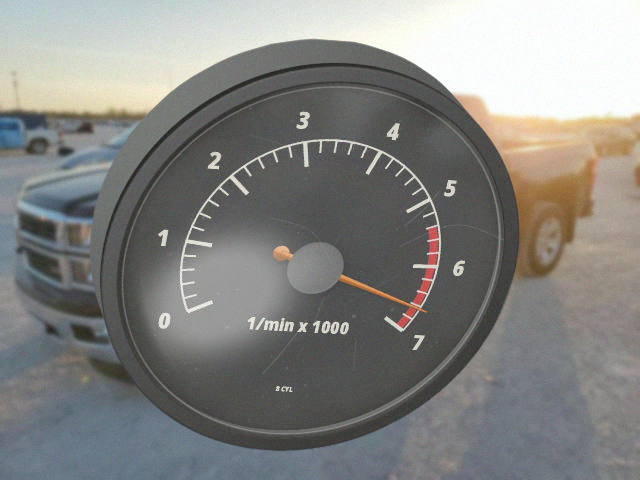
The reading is 6600 rpm
